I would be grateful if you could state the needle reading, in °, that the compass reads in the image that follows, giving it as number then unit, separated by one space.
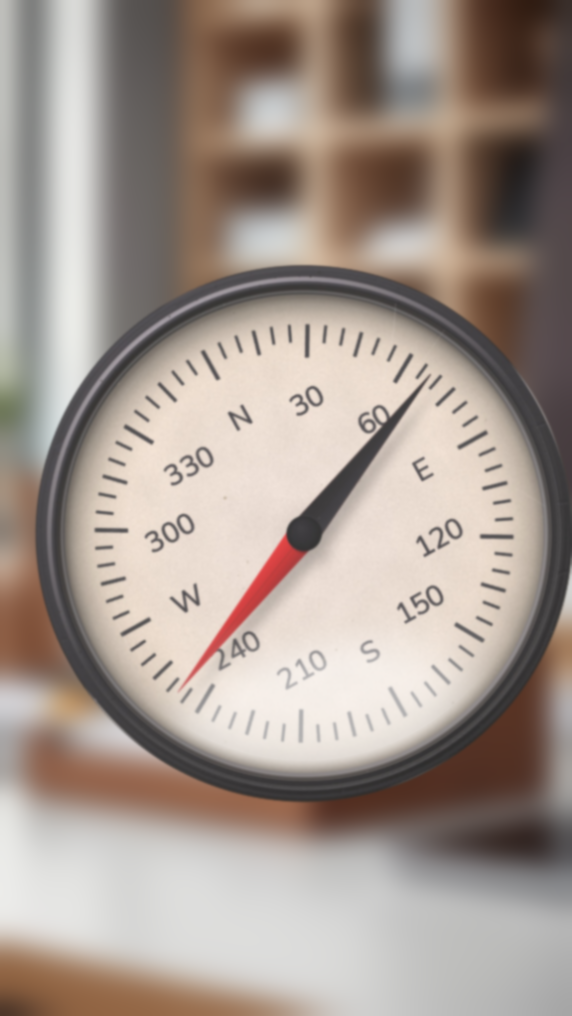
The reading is 247.5 °
